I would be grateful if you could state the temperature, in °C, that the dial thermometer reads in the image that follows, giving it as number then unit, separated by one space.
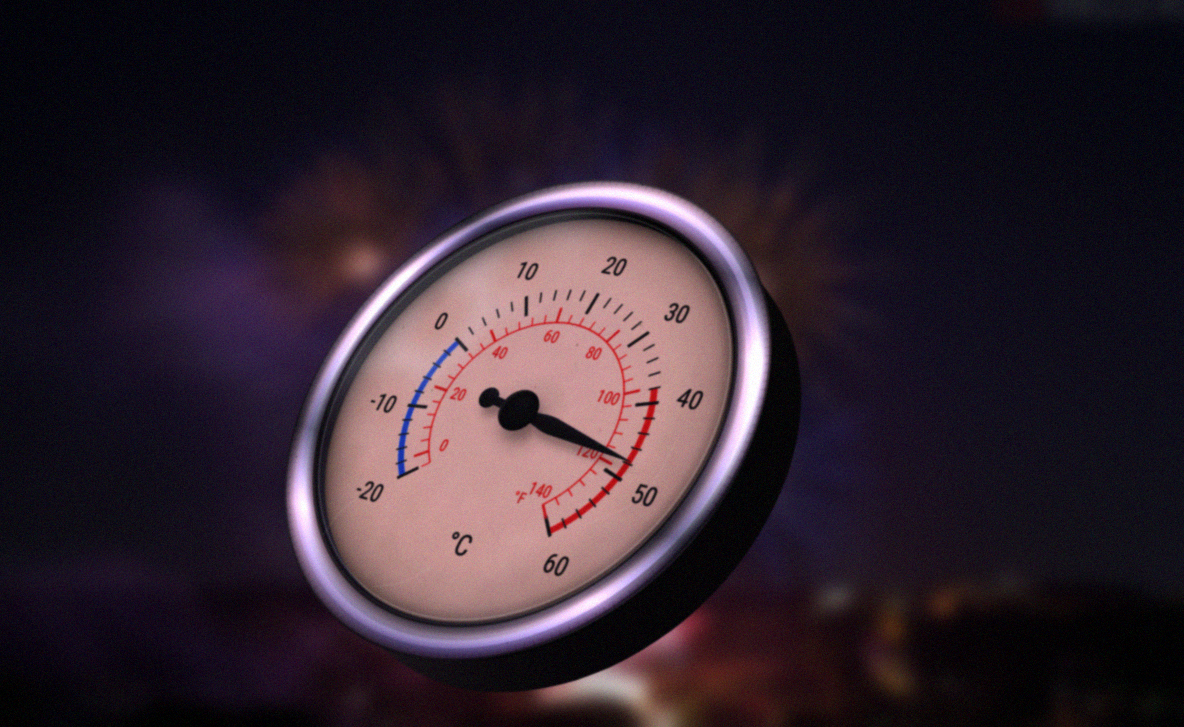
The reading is 48 °C
